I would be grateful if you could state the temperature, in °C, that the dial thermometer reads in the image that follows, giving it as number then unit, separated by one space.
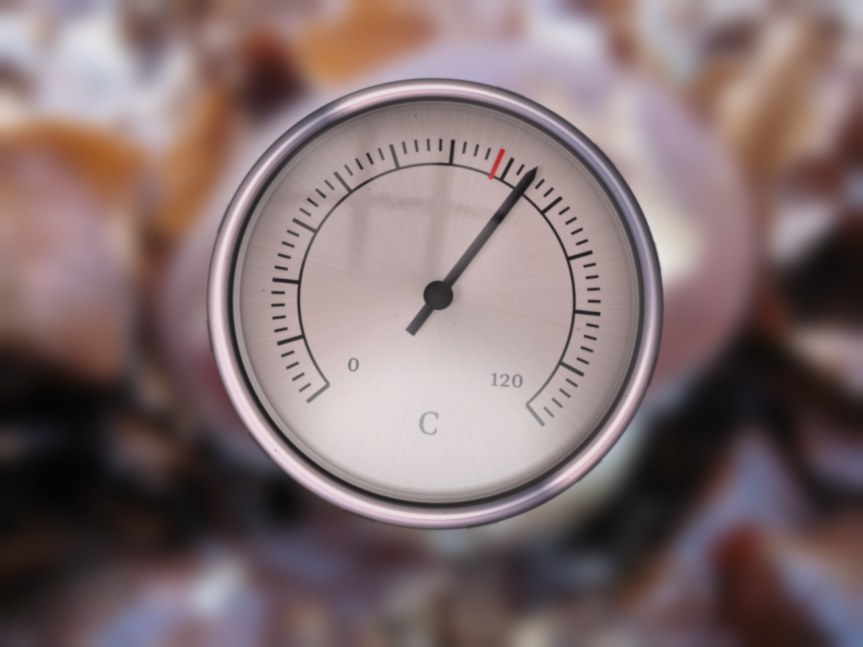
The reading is 74 °C
